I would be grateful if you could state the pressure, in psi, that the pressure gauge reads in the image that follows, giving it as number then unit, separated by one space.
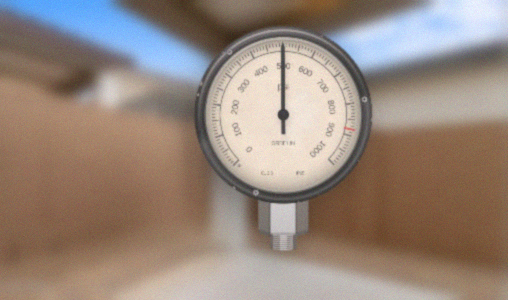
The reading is 500 psi
